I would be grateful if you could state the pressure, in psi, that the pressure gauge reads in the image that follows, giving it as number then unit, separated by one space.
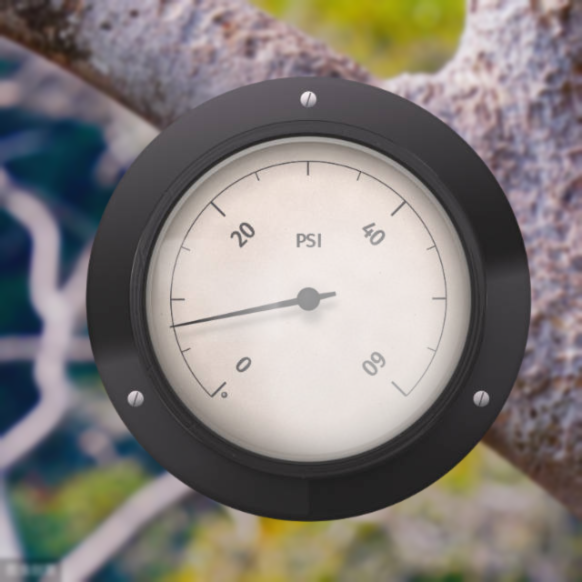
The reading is 7.5 psi
